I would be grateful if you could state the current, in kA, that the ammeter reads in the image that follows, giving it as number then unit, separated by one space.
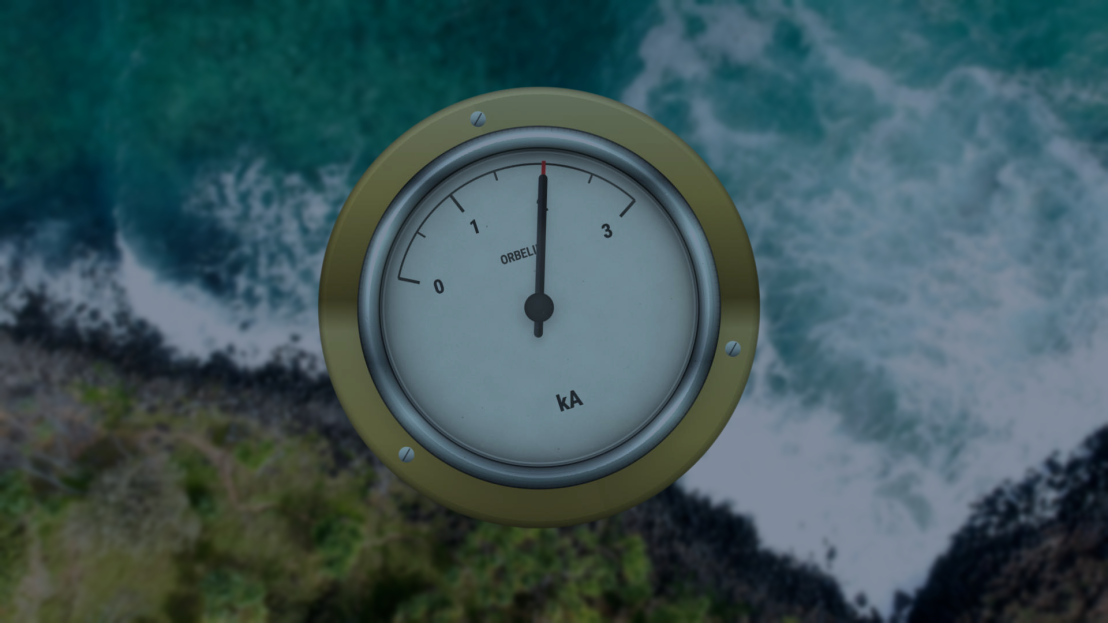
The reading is 2 kA
